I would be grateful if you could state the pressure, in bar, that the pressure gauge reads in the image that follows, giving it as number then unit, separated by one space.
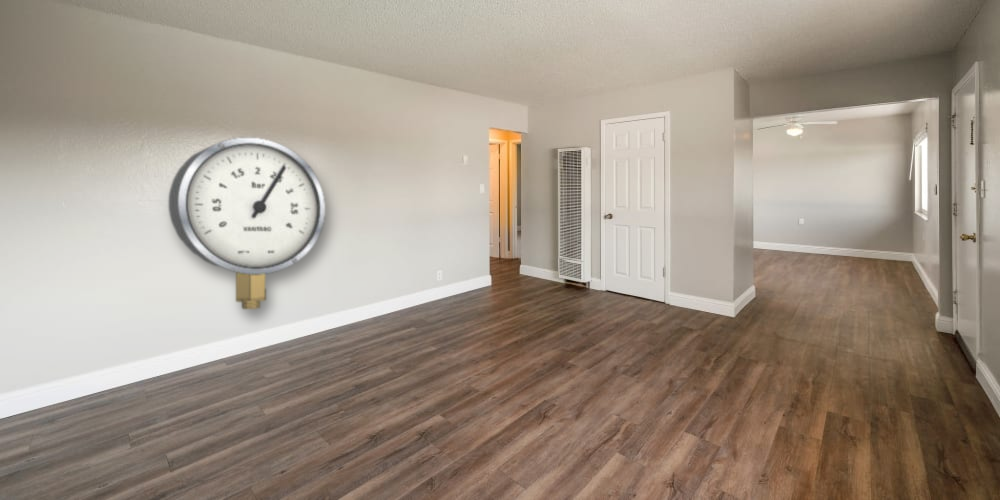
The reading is 2.5 bar
